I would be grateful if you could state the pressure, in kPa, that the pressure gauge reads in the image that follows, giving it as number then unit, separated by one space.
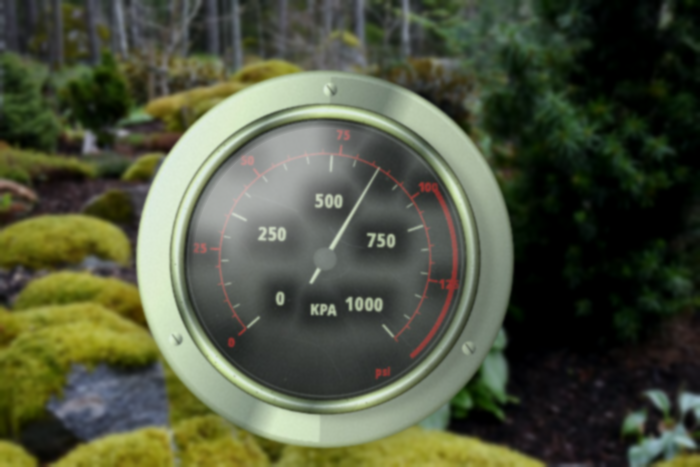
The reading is 600 kPa
